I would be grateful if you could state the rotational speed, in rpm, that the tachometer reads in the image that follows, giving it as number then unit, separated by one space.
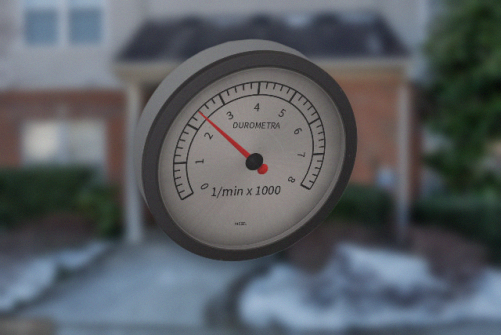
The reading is 2400 rpm
